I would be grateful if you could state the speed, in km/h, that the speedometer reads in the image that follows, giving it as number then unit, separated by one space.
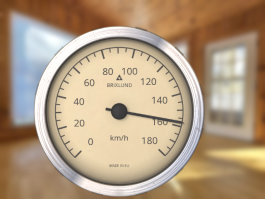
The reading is 157.5 km/h
